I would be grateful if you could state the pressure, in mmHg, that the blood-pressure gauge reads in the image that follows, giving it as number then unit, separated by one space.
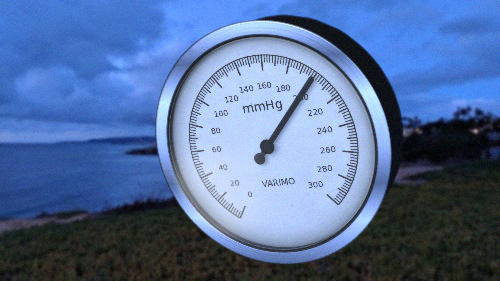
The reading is 200 mmHg
